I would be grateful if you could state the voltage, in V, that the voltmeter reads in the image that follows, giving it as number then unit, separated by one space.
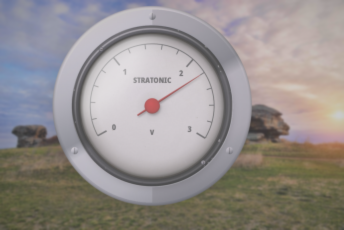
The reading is 2.2 V
